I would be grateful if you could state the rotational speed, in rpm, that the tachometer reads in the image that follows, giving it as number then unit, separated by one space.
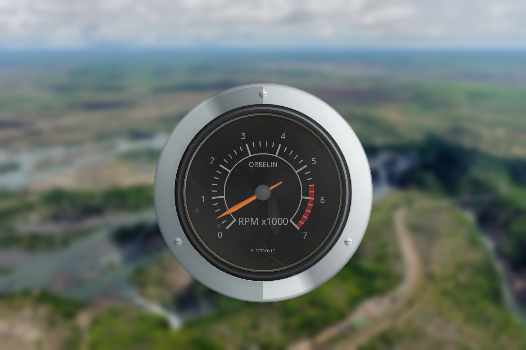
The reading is 400 rpm
